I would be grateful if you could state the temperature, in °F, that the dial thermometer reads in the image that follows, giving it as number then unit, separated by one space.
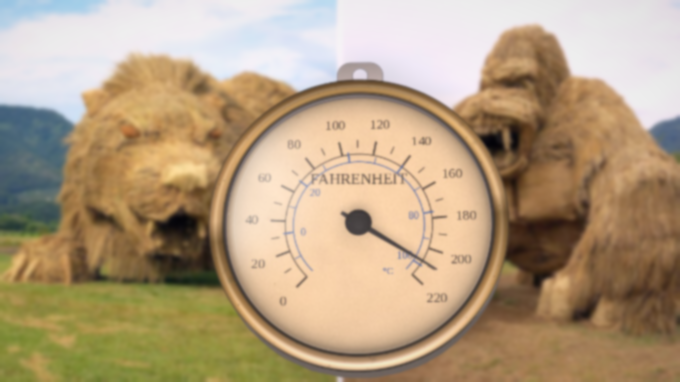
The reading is 210 °F
